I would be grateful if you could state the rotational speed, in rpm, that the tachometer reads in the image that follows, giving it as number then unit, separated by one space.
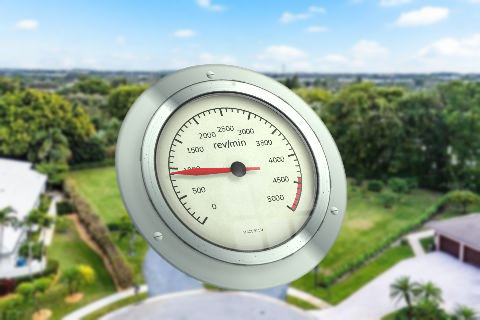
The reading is 900 rpm
